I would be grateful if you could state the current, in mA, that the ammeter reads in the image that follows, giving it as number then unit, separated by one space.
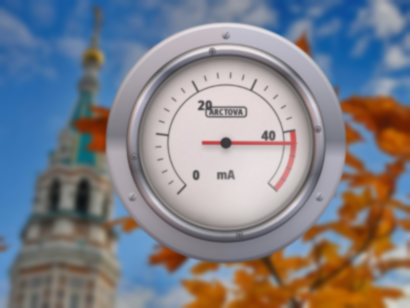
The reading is 42 mA
